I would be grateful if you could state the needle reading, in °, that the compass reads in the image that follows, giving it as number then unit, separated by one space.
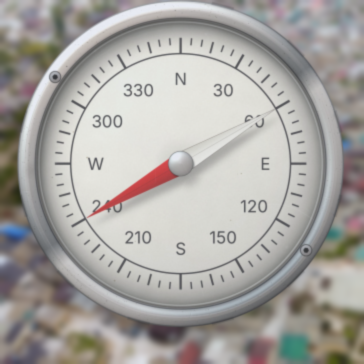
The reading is 240 °
